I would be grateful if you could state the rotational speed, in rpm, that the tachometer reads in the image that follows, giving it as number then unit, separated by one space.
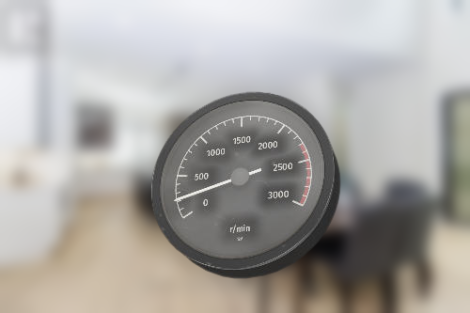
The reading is 200 rpm
